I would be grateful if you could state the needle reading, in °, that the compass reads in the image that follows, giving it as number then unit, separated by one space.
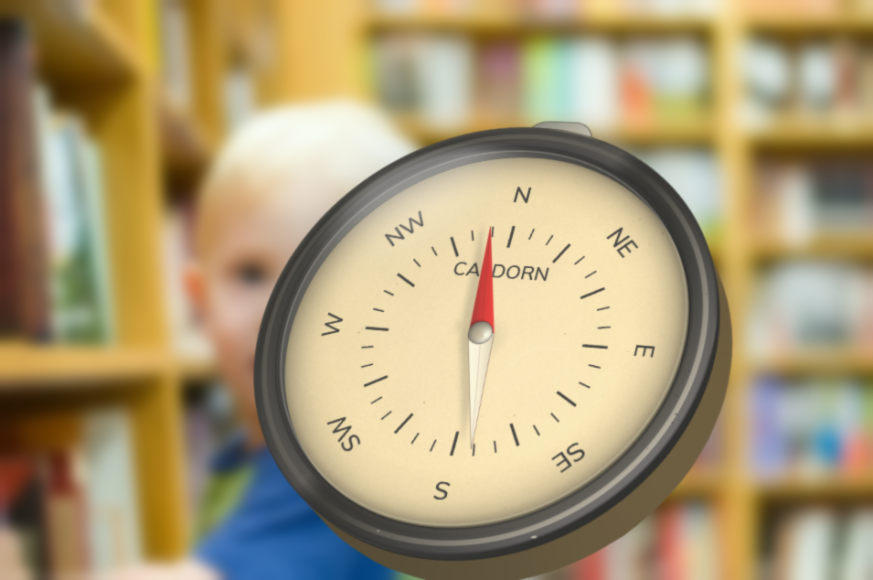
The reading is 350 °
